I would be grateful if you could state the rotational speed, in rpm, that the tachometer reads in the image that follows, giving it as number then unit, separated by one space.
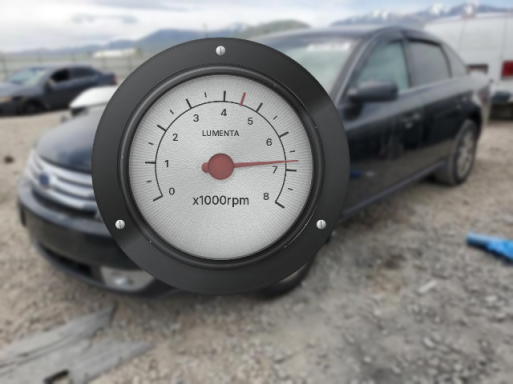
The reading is 6750 rpm
